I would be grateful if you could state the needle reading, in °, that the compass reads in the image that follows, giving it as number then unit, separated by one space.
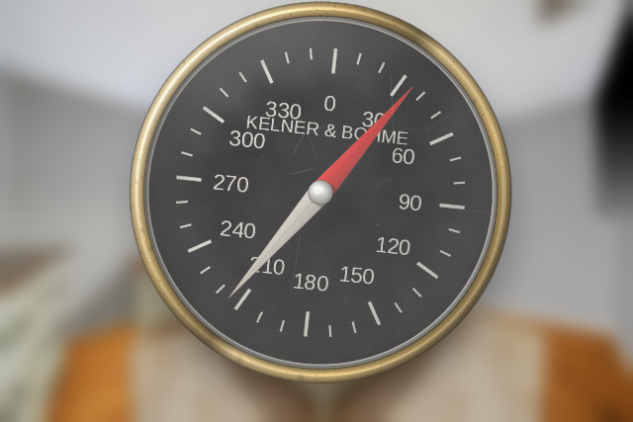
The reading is 35 °
